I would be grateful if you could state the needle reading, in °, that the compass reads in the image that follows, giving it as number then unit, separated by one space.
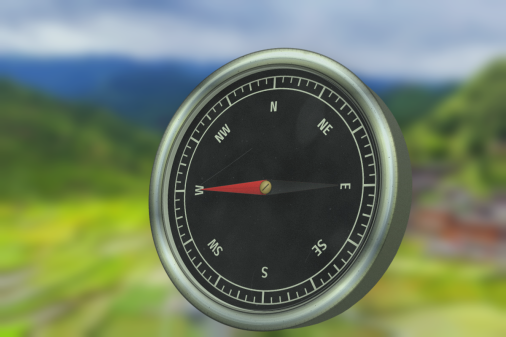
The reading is 270 °
